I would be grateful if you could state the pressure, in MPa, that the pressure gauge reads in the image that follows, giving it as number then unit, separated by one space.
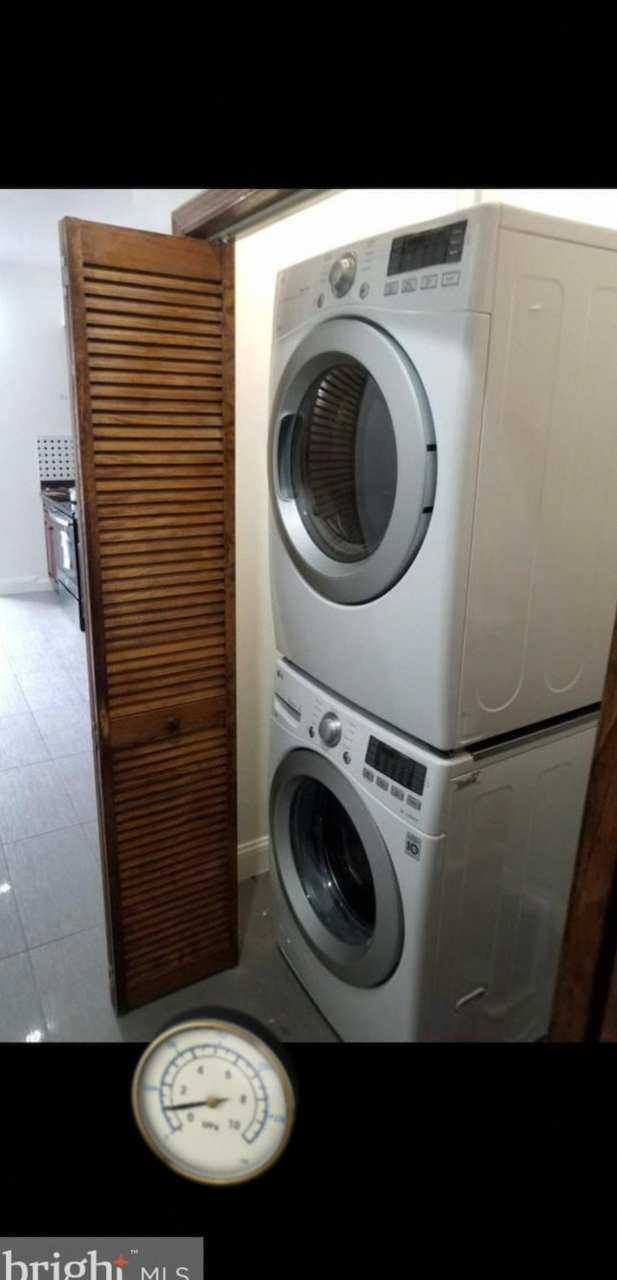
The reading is 1 MPa
